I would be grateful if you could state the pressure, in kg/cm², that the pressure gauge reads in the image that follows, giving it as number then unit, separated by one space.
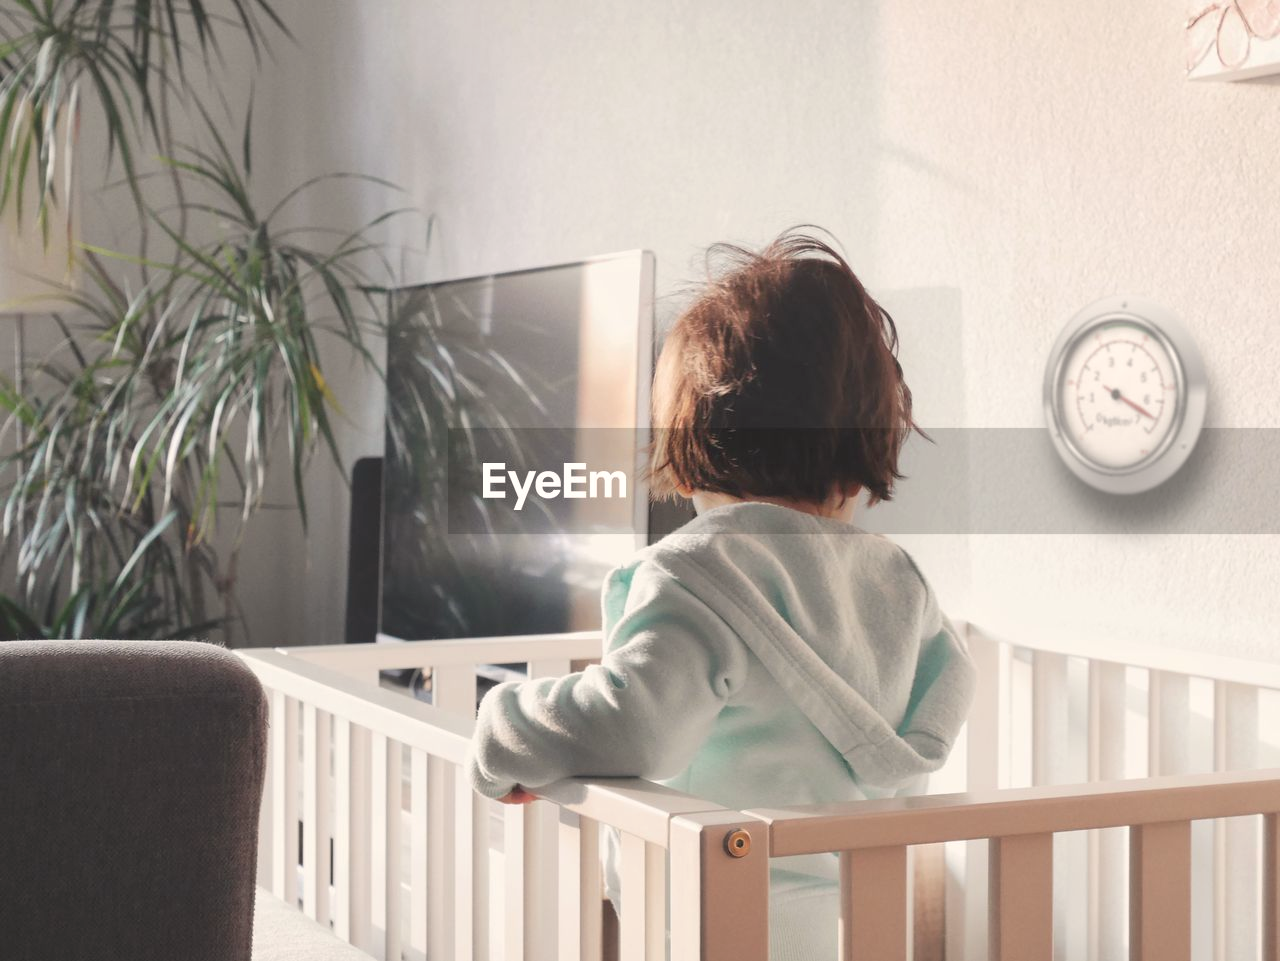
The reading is 6.5 kg/cm²
